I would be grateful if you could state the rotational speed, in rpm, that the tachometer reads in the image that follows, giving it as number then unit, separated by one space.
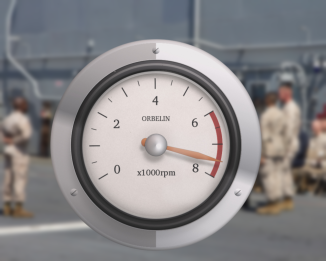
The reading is 7500 rpm
